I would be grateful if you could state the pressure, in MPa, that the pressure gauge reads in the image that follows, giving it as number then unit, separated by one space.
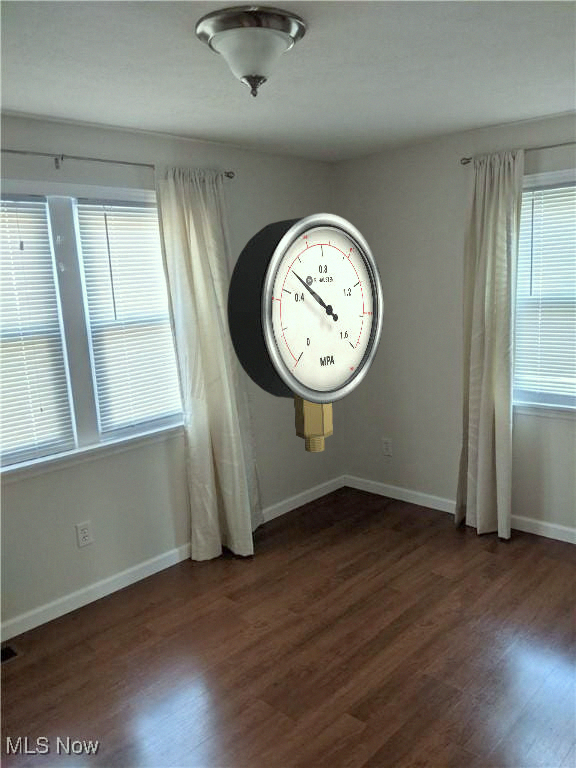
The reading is 0.5 MPa
